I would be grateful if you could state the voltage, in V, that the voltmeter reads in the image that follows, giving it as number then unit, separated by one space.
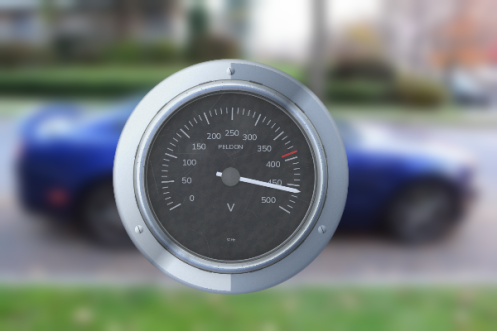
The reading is 460 V
